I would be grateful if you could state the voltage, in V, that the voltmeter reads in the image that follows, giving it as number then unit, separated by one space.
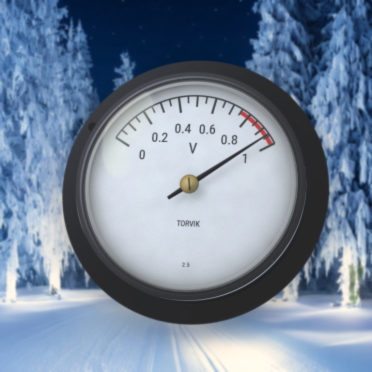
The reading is 0.95 V
